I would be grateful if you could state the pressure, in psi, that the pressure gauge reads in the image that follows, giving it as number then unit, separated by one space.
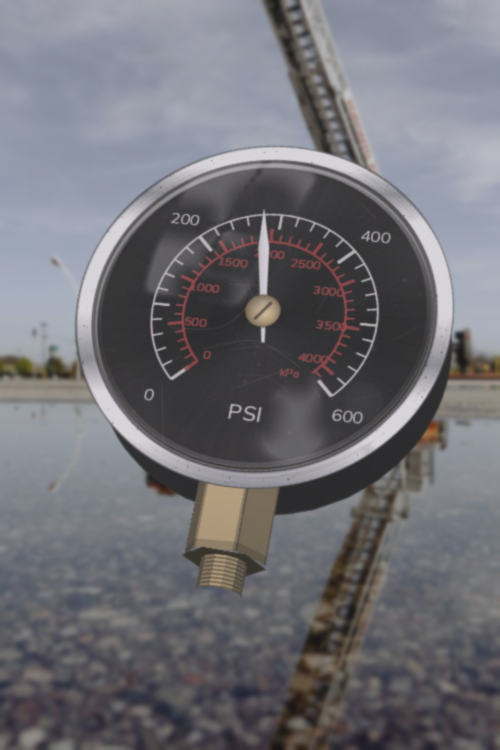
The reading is 280 psi
